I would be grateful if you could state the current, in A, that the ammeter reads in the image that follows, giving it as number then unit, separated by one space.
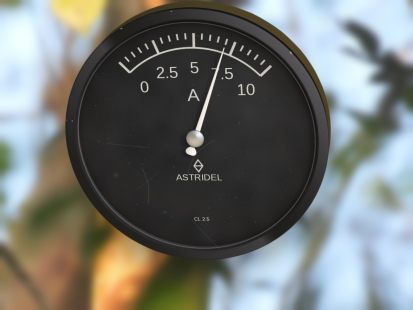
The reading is 7 A
